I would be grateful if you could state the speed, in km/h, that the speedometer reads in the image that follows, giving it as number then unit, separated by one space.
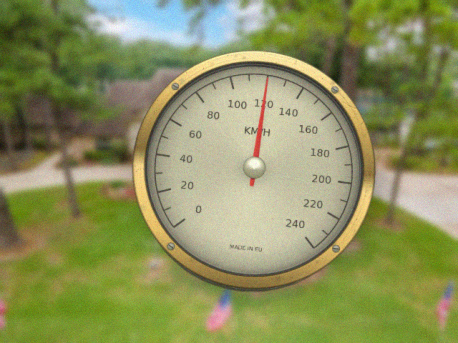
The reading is 120 km/h
